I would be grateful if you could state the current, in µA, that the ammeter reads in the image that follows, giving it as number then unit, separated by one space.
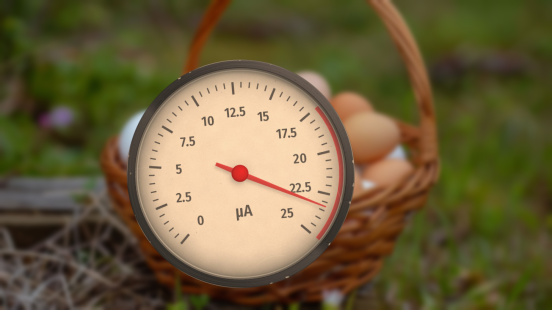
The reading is 23.25 µA
